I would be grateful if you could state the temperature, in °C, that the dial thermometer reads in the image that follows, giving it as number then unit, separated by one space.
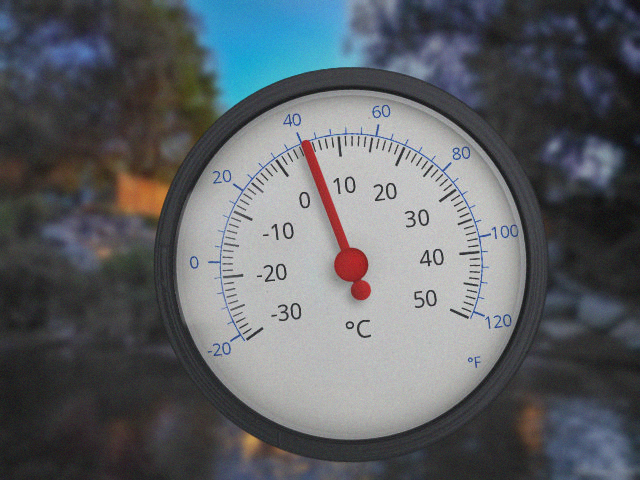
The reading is 5 °C
